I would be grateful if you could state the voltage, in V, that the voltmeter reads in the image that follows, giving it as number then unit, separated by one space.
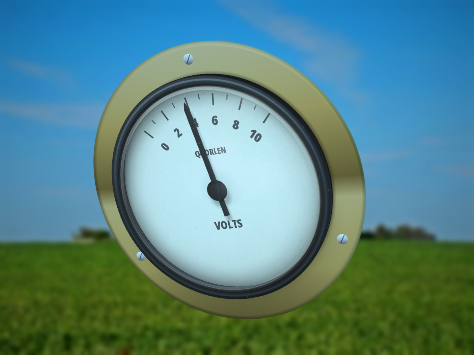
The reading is 4 V
